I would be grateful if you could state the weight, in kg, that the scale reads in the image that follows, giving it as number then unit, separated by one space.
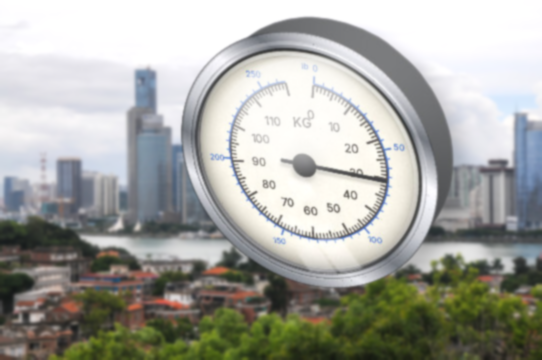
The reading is 30 kg
